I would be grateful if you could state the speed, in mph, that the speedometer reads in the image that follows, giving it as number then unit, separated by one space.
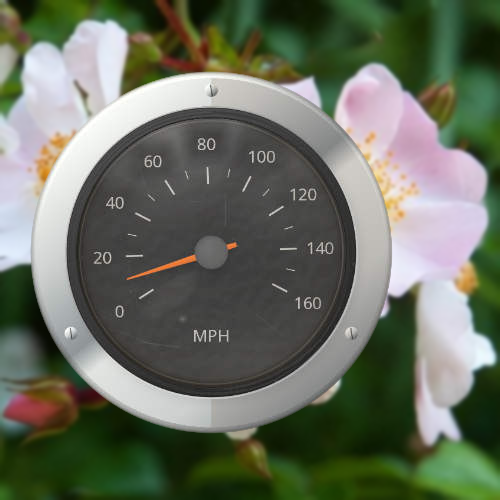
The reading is 10 mph
